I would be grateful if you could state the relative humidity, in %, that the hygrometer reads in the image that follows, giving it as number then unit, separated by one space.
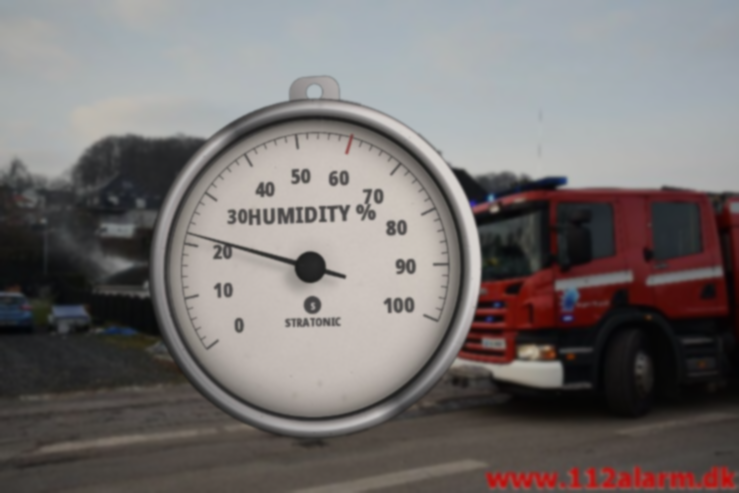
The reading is 22 %
